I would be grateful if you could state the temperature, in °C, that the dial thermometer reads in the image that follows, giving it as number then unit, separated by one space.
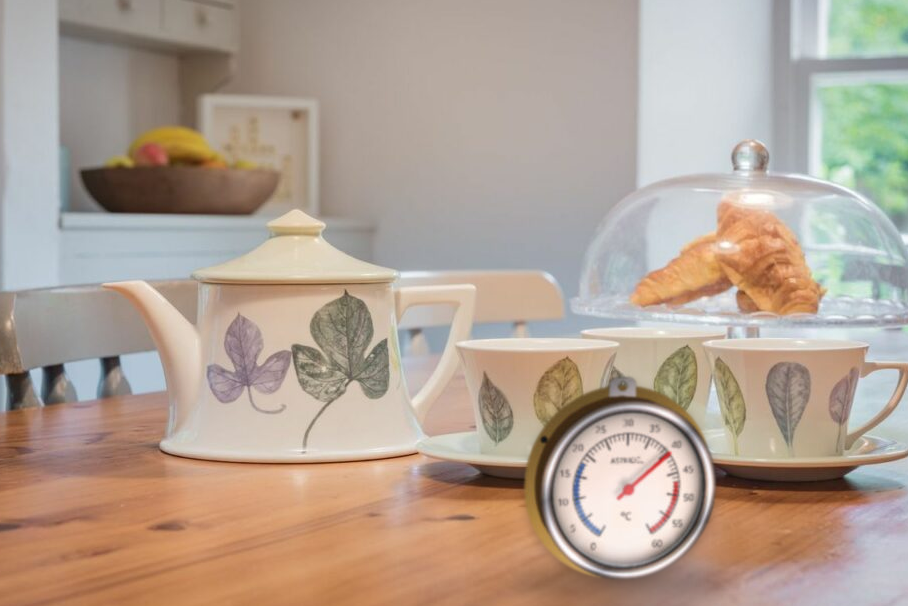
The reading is 40 °C
